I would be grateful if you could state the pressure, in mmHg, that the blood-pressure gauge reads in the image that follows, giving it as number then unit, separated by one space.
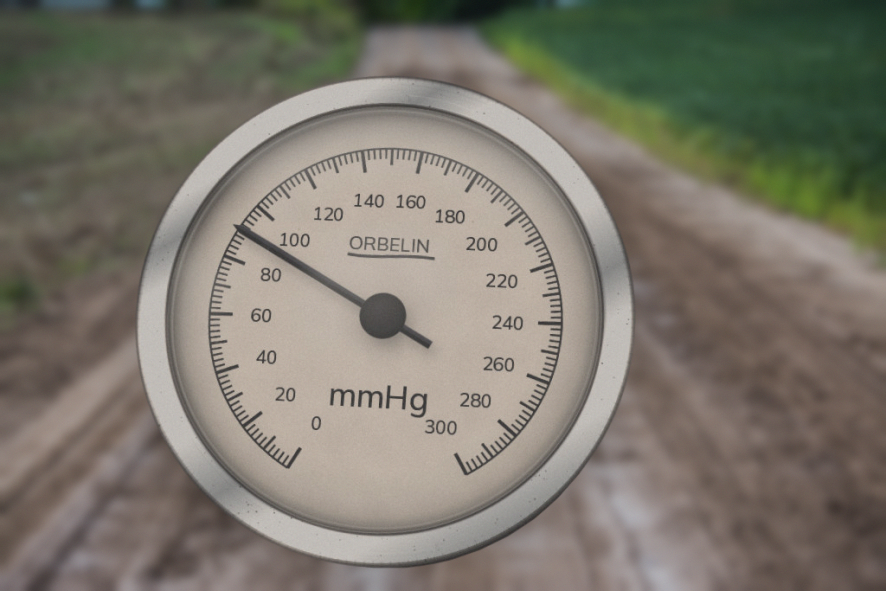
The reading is 90 mmHg
